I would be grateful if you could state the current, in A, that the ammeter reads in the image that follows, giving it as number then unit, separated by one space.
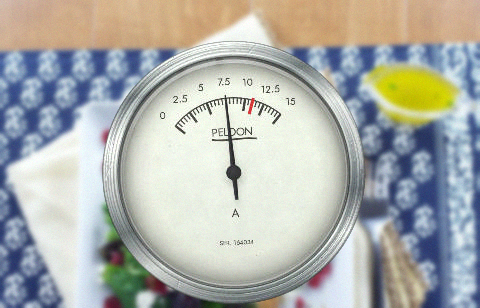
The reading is 7.5 A
